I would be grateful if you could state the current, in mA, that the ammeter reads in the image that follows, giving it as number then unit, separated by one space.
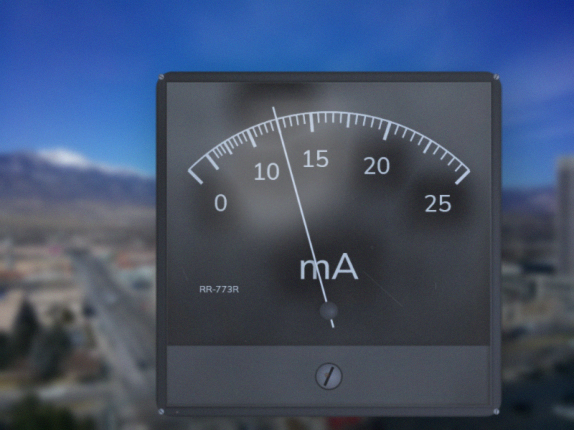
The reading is 12.5 mA
